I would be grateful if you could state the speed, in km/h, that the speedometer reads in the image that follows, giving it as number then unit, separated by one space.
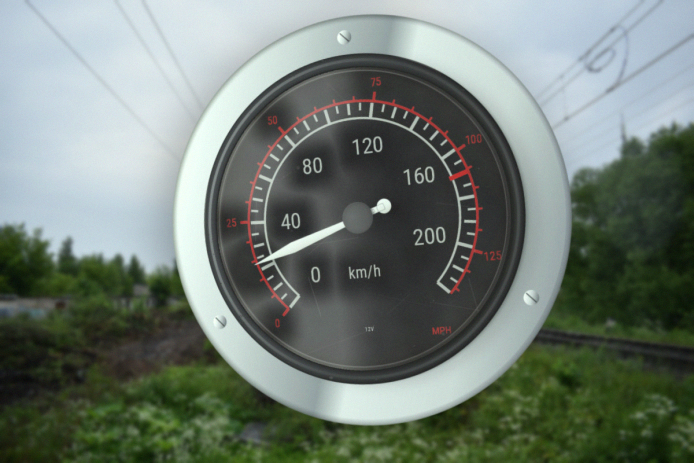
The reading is 22.5 km/h
